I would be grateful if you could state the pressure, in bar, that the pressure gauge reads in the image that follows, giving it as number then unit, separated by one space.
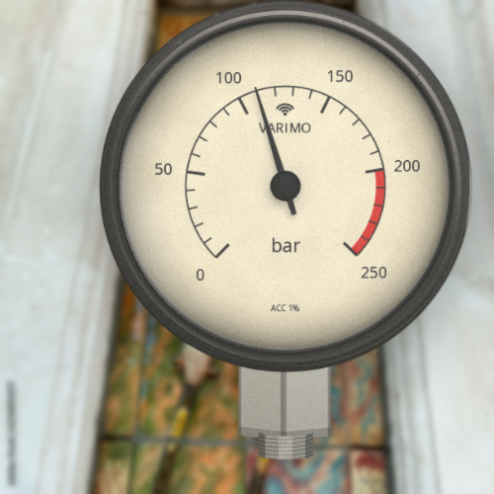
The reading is 110 bar
